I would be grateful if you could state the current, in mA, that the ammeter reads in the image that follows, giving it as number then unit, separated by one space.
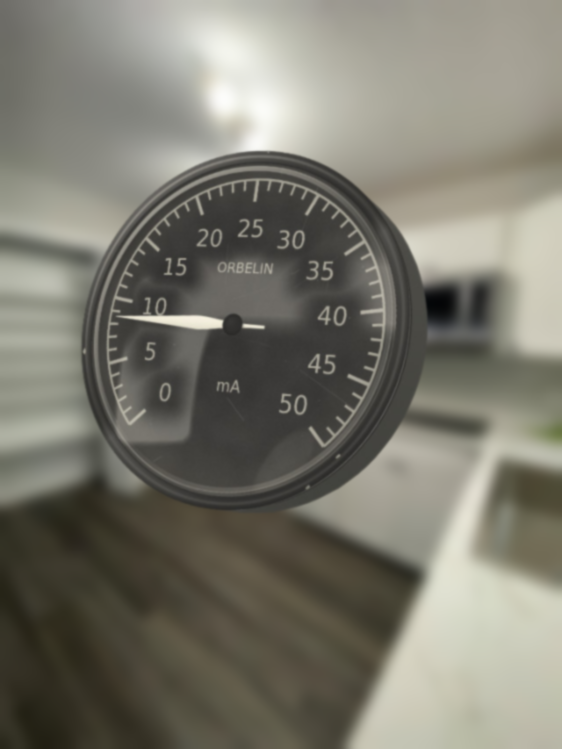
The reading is 8.5 mA
